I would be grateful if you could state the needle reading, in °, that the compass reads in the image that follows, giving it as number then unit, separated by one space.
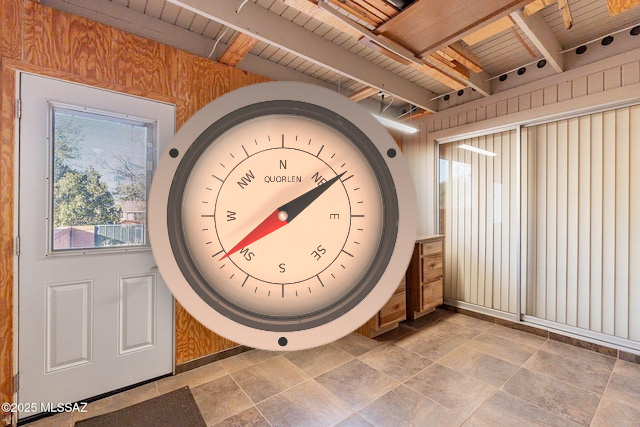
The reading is 235 °
